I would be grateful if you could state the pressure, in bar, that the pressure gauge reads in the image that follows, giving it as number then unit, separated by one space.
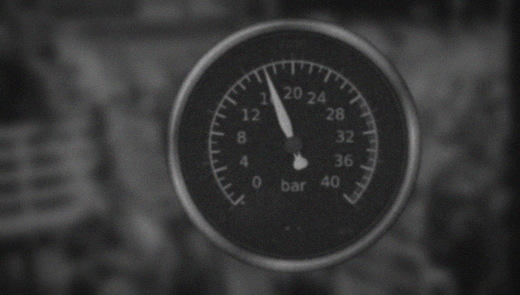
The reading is 17 bar
